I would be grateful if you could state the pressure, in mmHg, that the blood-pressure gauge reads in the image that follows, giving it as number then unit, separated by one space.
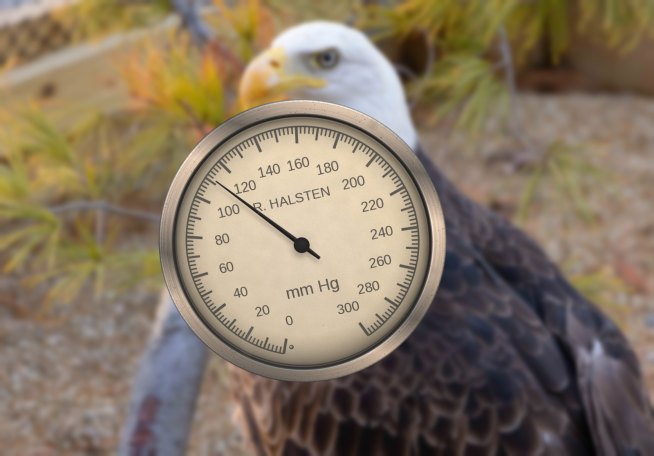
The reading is 112 mmHg
